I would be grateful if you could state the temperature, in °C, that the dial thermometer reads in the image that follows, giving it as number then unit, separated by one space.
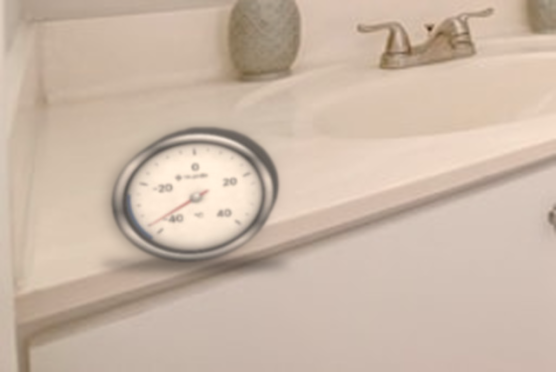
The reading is -36 °C
